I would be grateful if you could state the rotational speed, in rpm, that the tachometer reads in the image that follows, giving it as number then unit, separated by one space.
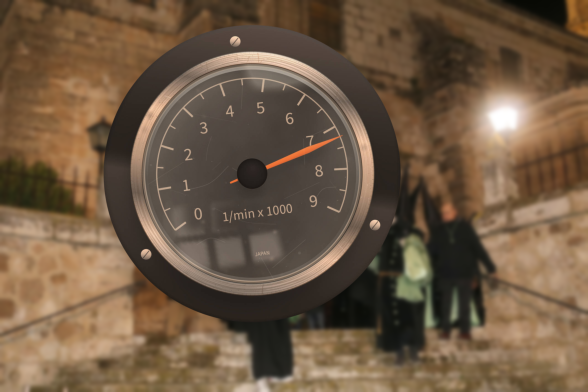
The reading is 7250 rpm
